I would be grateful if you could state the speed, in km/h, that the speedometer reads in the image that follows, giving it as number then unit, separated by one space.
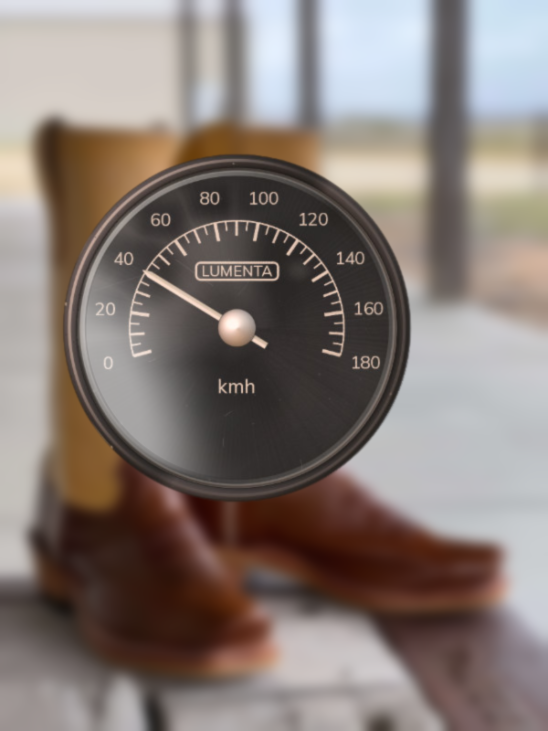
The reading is 40 km/h
